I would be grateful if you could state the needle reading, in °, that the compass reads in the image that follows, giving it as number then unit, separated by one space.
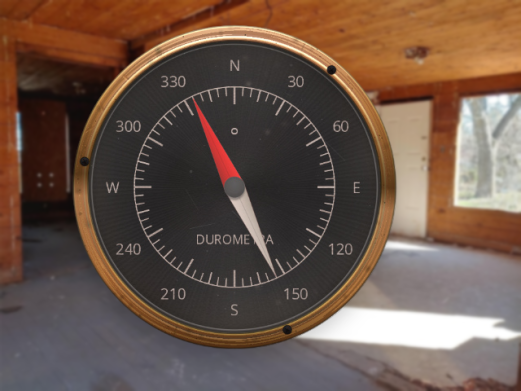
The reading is 335 °
